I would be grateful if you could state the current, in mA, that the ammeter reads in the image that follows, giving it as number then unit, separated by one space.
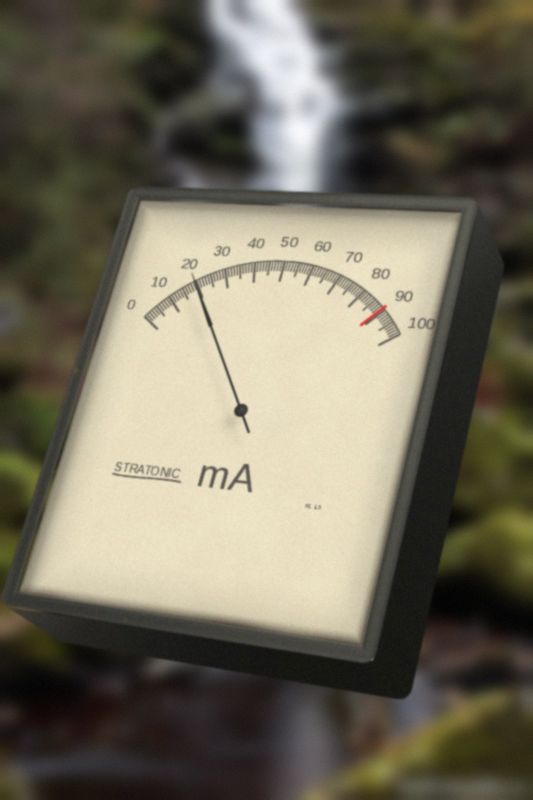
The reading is 20 mA
